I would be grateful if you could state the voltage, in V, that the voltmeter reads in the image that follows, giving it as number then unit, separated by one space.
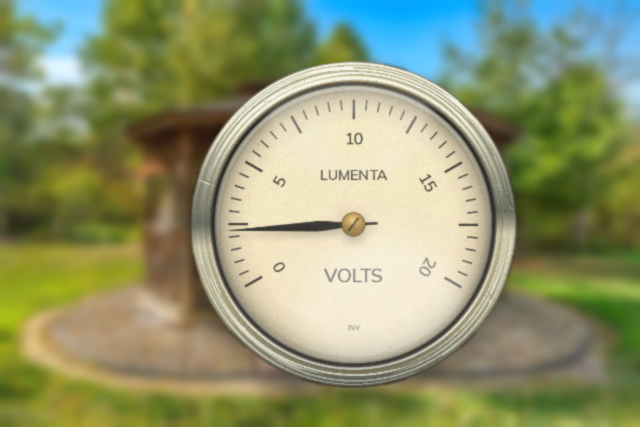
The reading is 2.25 V
